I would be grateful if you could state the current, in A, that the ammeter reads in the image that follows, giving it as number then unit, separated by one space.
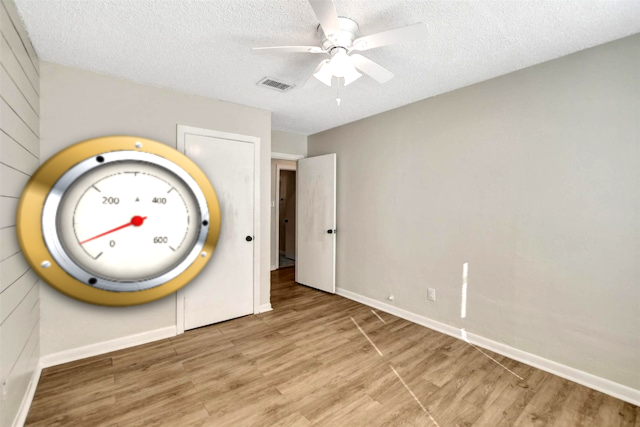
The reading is 50 A
